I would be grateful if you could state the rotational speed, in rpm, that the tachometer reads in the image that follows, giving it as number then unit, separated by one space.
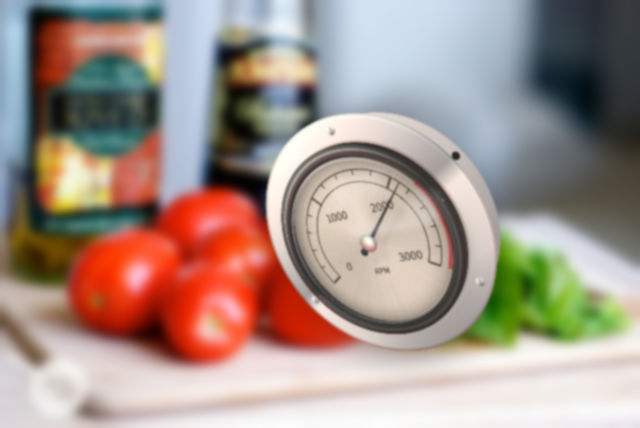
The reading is 2100 rpm
